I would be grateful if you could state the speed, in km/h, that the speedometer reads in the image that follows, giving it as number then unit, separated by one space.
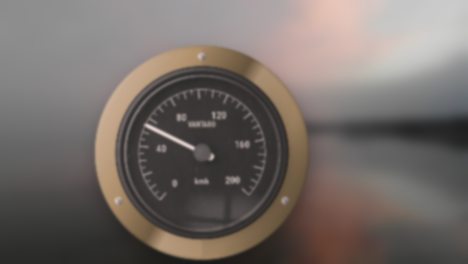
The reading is 55 km/h
